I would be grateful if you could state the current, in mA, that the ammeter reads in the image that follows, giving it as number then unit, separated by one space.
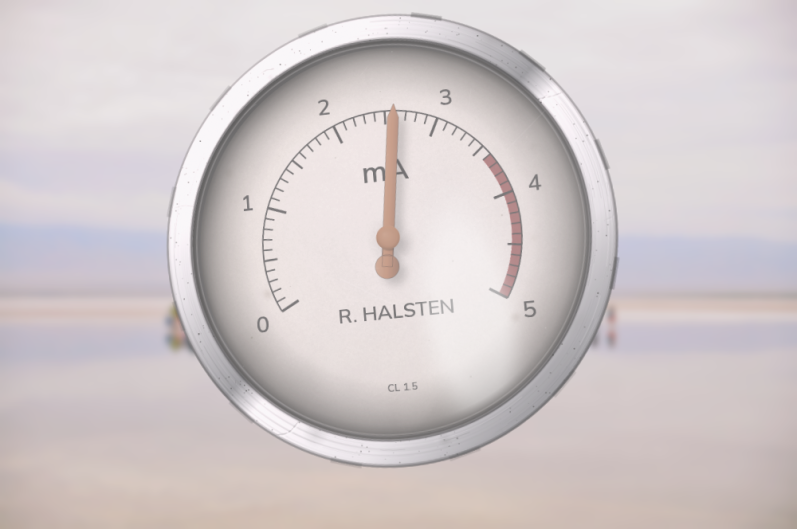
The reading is 2.6 mA
